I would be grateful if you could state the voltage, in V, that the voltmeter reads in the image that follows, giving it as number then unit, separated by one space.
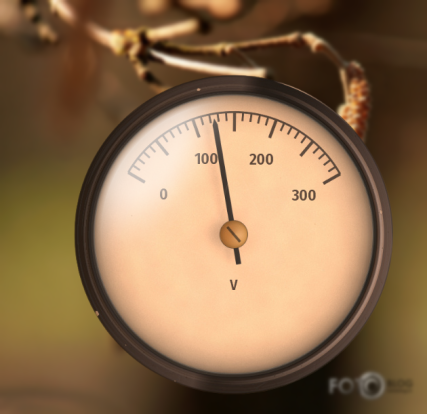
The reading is 125 V
